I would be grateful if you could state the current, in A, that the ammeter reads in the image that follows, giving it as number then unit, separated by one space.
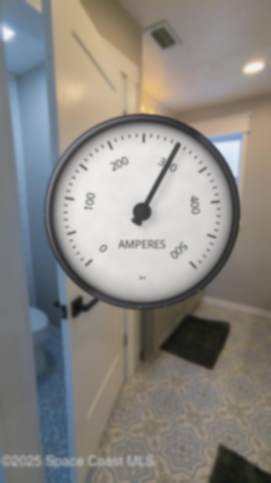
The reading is 300 A
